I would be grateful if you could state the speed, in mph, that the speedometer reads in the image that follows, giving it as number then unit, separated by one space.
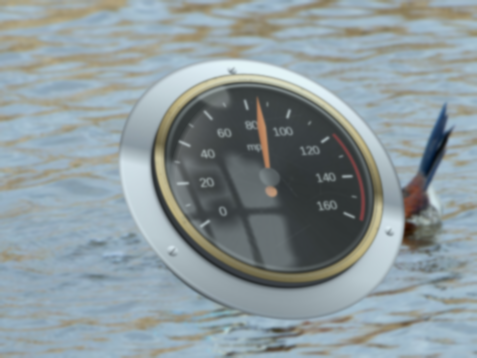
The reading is 85 mph
